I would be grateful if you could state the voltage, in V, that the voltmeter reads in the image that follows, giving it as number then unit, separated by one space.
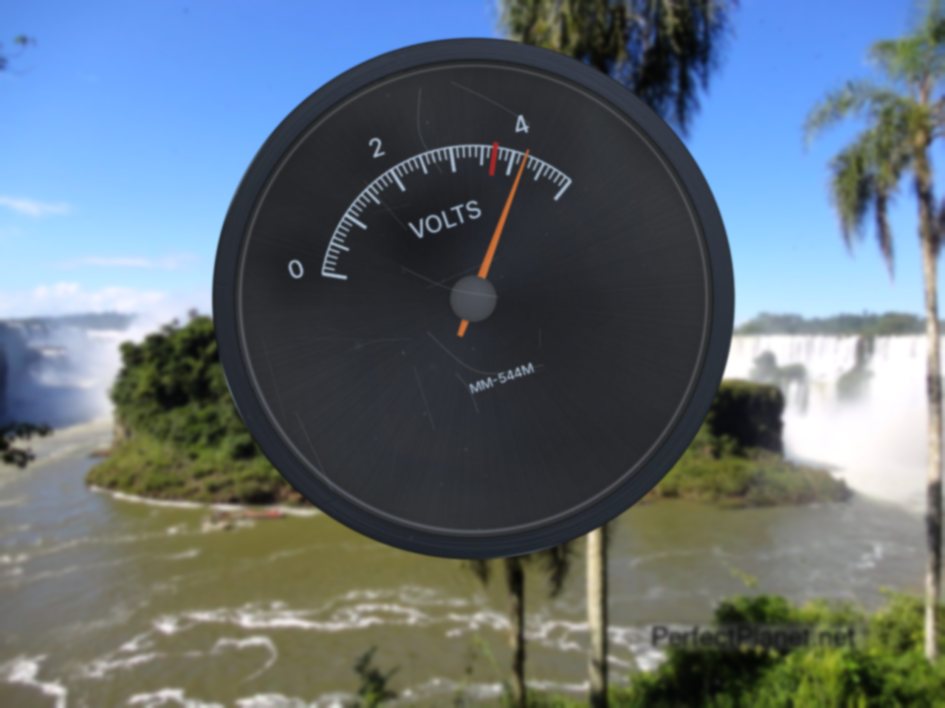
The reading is 4.2 V
